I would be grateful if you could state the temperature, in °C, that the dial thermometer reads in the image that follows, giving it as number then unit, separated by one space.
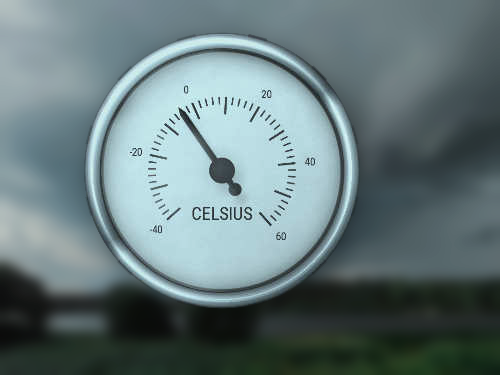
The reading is -4 °C
